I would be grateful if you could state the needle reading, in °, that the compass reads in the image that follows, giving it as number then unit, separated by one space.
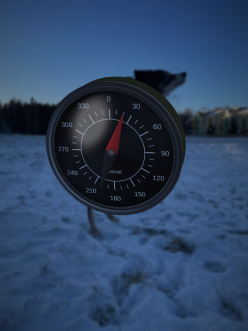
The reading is 20 °
